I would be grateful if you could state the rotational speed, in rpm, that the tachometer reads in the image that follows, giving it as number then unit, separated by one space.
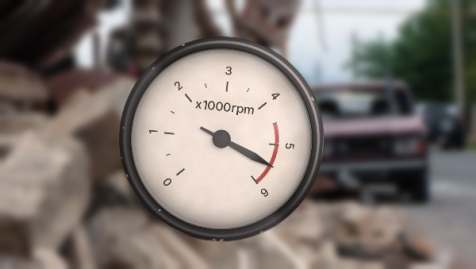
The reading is 5500 rpm
